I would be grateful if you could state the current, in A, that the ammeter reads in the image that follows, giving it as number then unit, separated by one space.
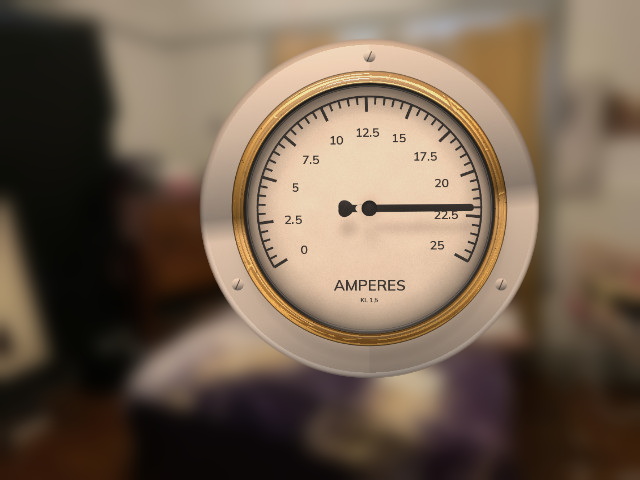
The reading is 22 A
